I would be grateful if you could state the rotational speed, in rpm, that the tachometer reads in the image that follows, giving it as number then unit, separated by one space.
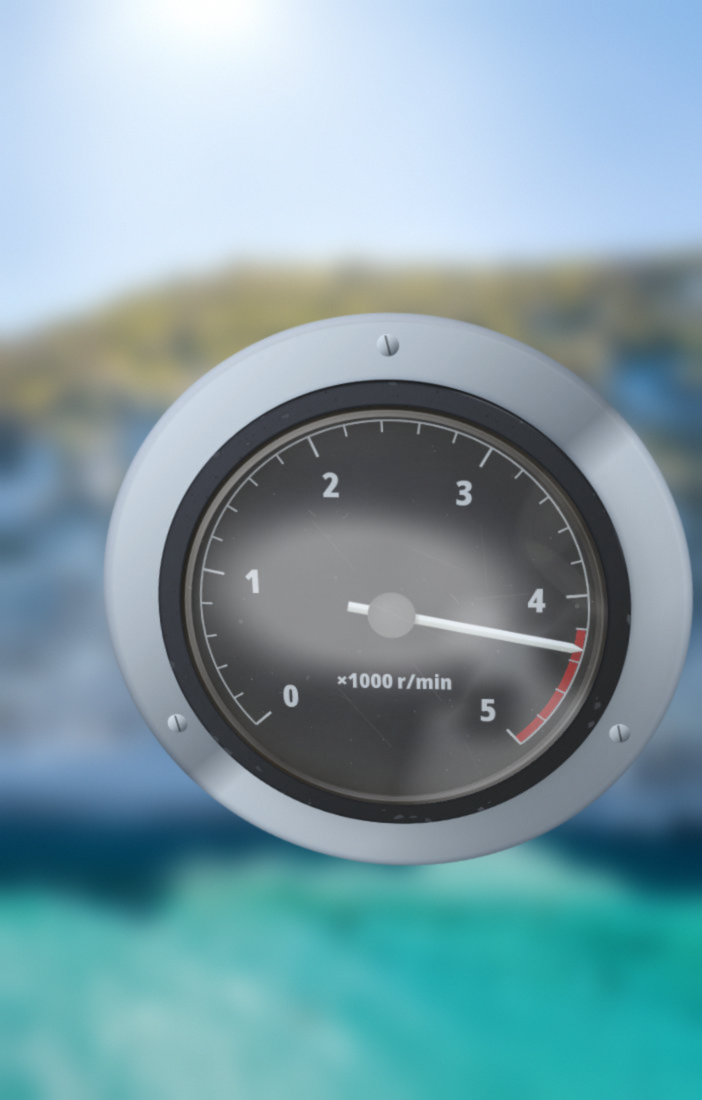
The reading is 4300 rpm
